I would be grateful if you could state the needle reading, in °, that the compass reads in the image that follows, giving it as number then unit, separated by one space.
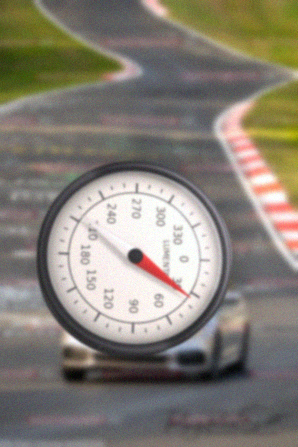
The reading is 35 °
